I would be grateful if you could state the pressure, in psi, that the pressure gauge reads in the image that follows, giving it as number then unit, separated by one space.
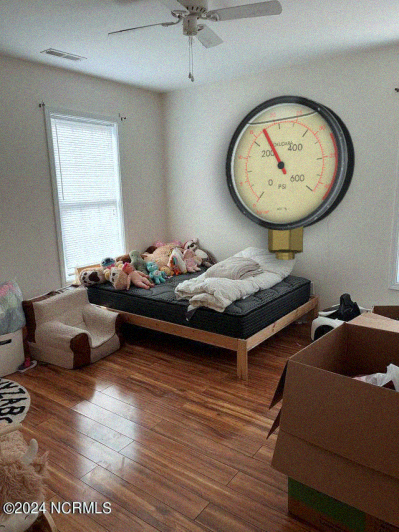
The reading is 250 psi
